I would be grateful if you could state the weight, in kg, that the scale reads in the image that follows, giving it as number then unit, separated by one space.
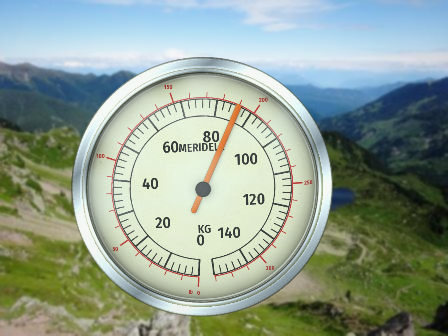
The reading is 86 kg
